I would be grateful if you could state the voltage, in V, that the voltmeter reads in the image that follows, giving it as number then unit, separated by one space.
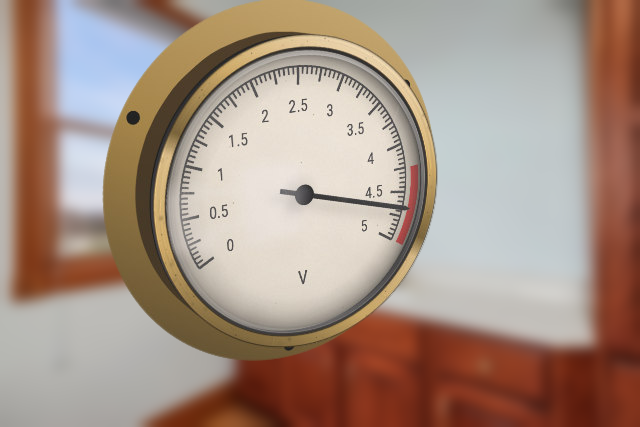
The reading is 4.65 V
